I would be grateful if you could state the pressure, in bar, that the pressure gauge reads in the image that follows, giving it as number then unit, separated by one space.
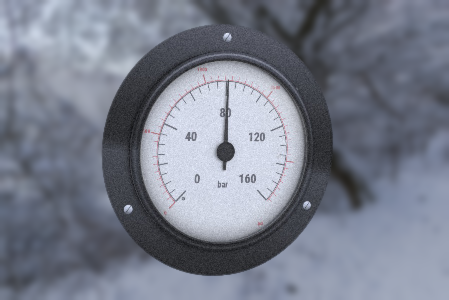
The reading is 80 bar
